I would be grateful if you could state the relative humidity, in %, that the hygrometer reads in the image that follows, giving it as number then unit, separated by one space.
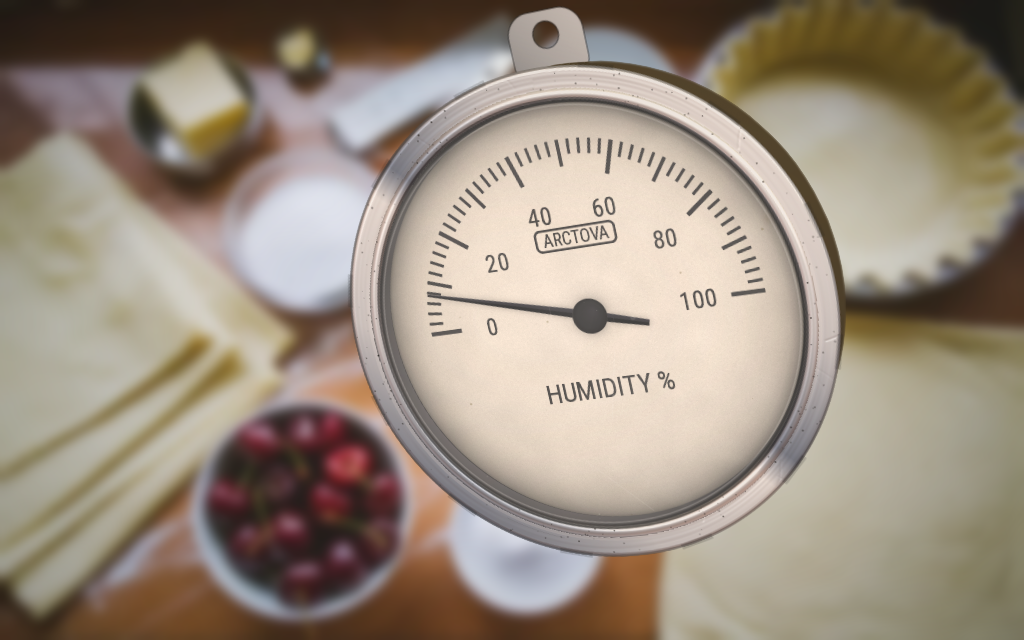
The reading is 8 %
